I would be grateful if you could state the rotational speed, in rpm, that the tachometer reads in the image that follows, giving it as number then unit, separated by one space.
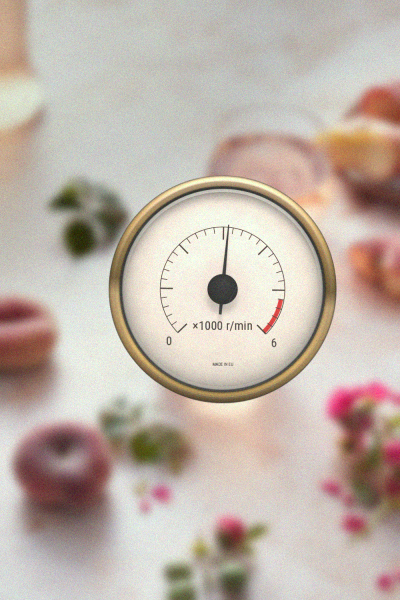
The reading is 3100 rpm
